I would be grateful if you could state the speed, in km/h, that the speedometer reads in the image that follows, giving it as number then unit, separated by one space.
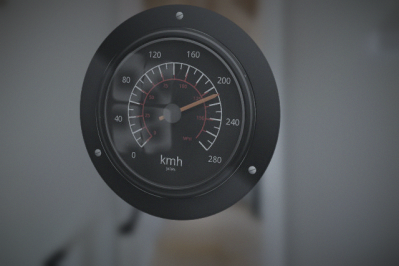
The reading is 210 km/h
